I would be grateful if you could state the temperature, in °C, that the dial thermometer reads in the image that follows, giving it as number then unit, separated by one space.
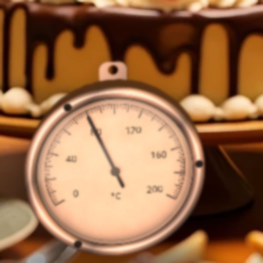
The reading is 80 °C
